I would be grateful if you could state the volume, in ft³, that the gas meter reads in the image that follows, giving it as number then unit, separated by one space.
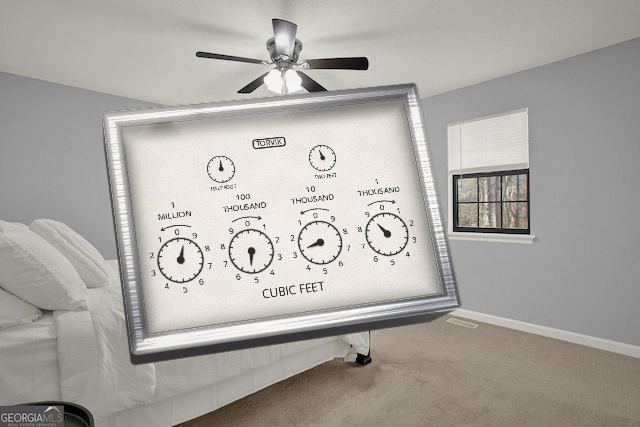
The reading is 952900 ft³
